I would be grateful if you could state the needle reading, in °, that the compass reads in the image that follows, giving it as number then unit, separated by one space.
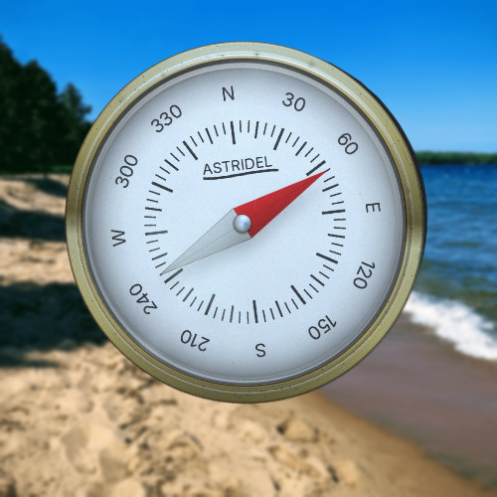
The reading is 65 °
